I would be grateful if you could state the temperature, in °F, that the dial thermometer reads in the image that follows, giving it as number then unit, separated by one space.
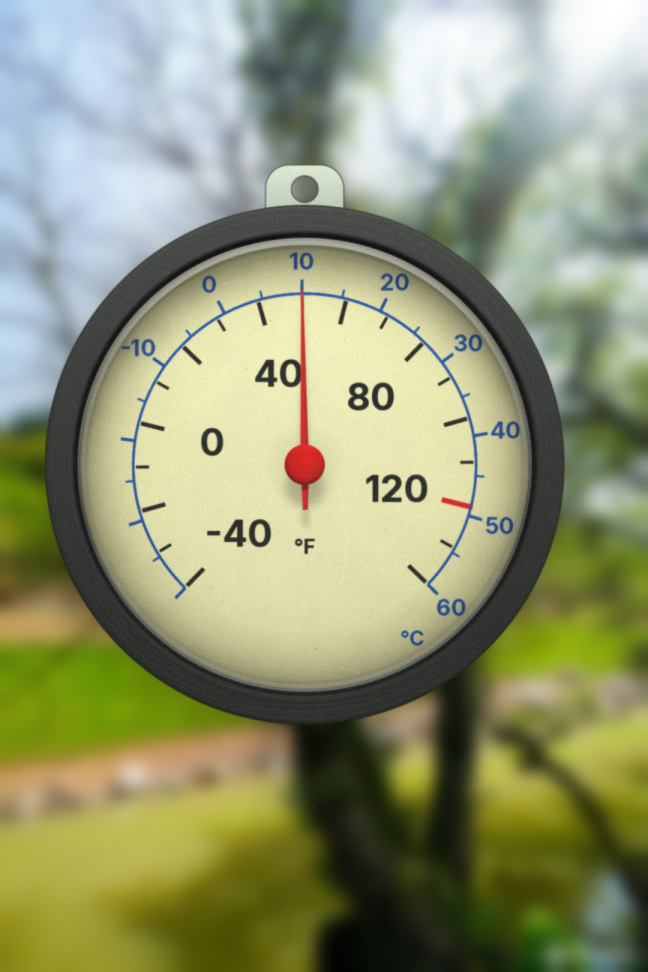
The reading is 50 °F
